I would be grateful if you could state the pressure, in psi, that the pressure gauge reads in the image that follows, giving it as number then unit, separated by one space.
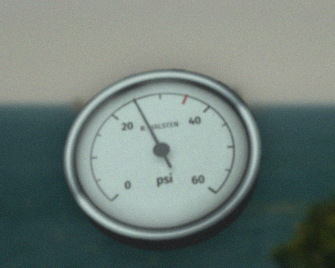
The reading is 25 psi
